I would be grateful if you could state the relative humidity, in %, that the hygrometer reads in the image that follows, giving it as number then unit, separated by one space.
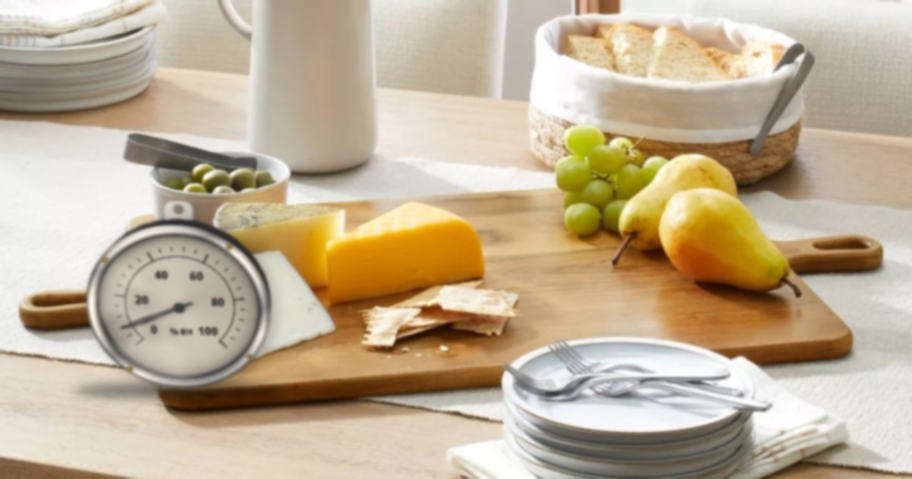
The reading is 8 %
